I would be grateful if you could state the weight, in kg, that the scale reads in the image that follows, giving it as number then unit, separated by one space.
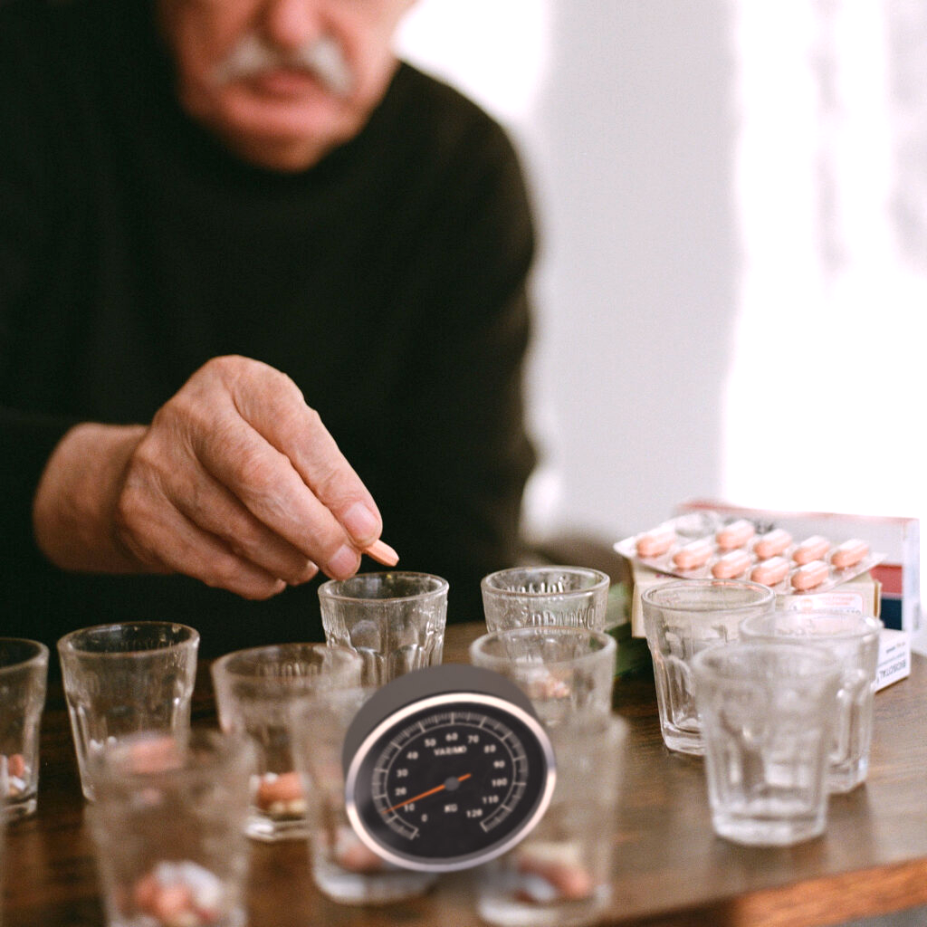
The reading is 15 kg
